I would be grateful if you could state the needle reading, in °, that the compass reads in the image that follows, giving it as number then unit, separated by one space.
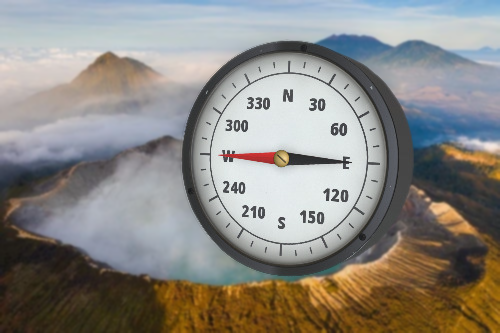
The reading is 270 °
